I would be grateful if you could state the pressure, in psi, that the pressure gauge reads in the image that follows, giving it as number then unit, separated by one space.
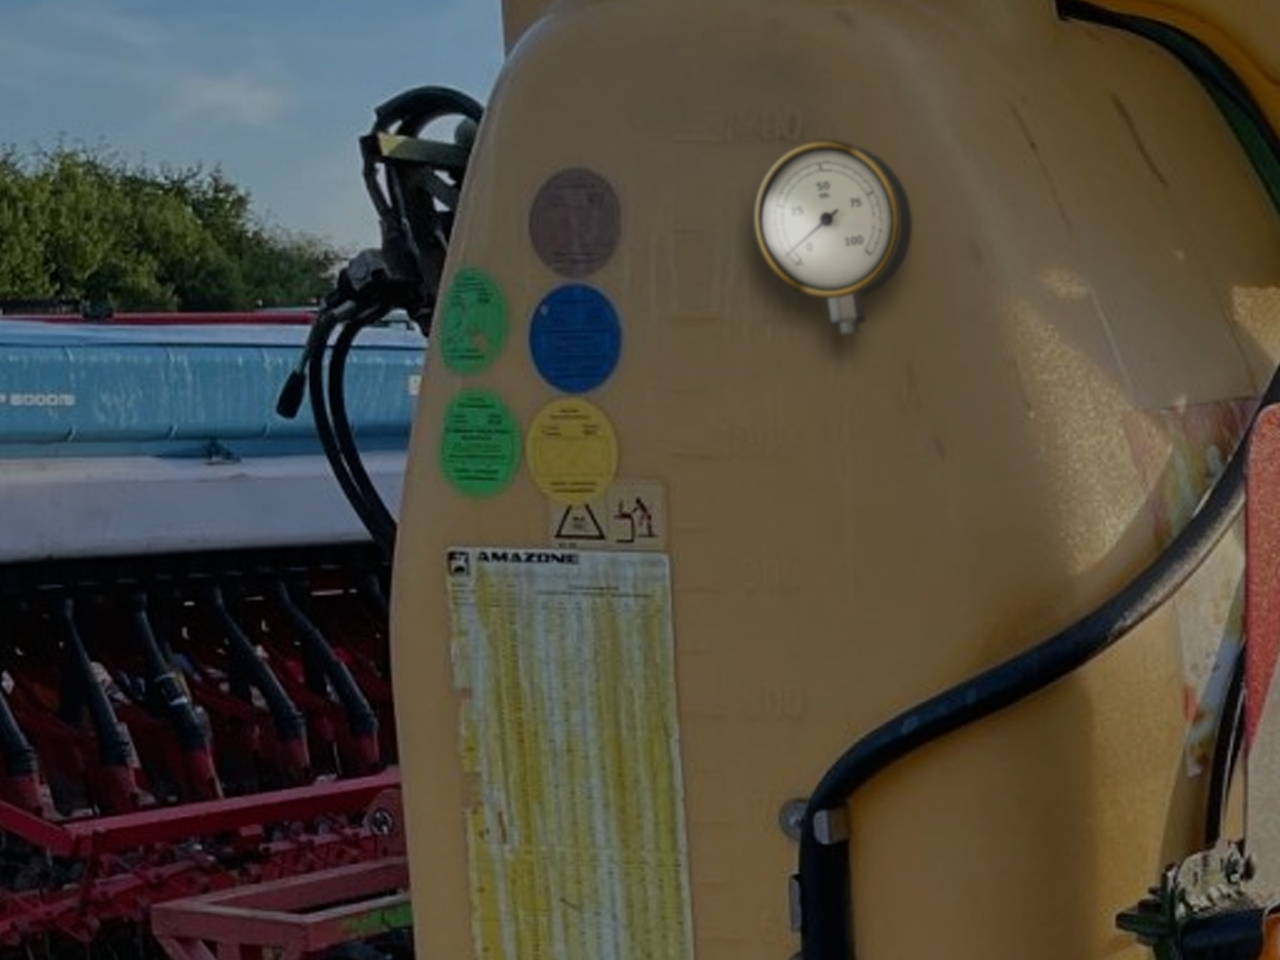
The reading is 5 psi
